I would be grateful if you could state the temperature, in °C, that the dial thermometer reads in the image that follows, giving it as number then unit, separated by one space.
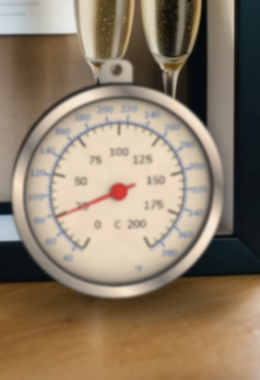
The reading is 25 °C
